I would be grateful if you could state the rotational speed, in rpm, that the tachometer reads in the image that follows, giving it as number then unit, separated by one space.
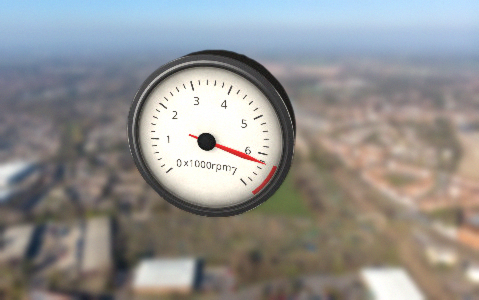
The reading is 6200 rpm
